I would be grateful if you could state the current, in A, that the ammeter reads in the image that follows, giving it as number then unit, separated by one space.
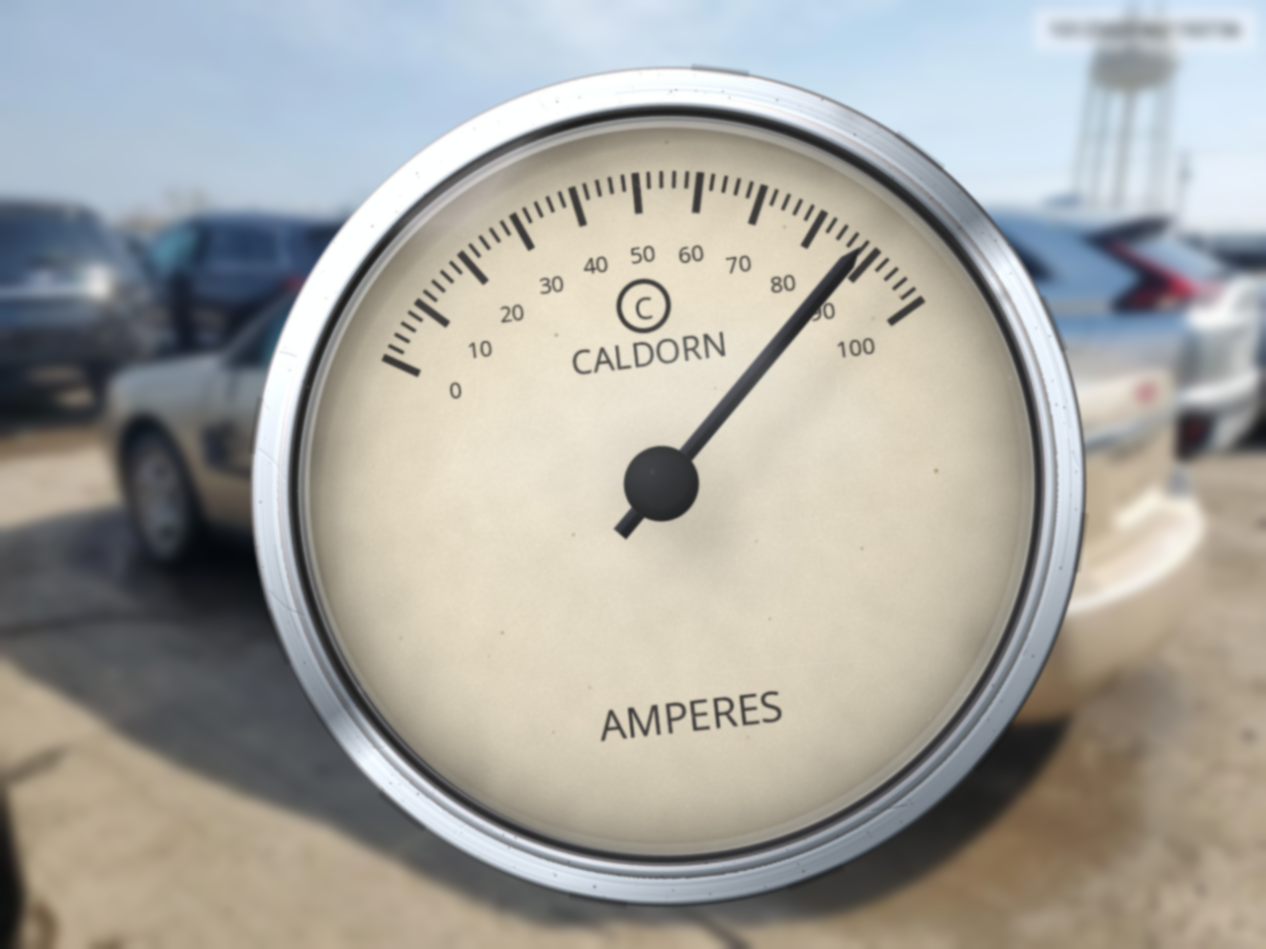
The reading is 88 A
